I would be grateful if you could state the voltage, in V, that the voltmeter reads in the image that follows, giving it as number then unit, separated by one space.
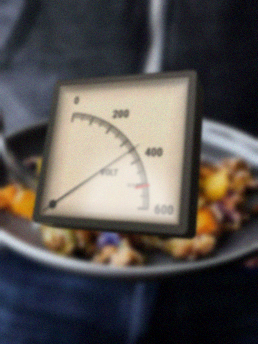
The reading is 350 V
